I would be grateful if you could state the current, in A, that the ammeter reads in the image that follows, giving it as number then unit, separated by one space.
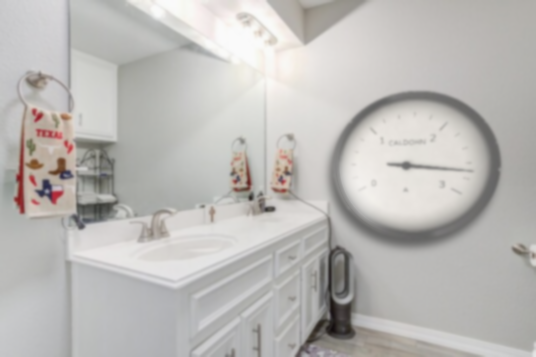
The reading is 2.7 A
